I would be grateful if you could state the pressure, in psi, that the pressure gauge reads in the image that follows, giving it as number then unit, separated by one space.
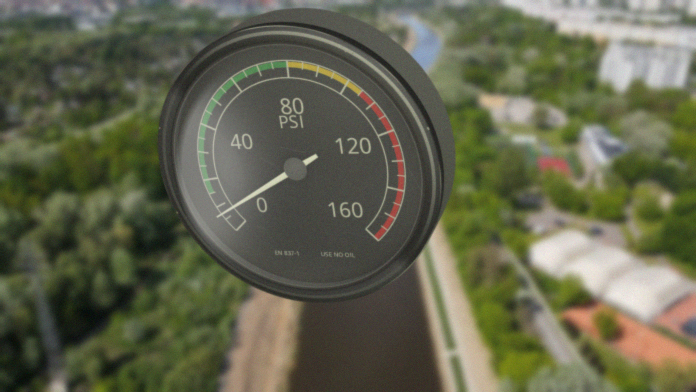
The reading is 7.5 psi
